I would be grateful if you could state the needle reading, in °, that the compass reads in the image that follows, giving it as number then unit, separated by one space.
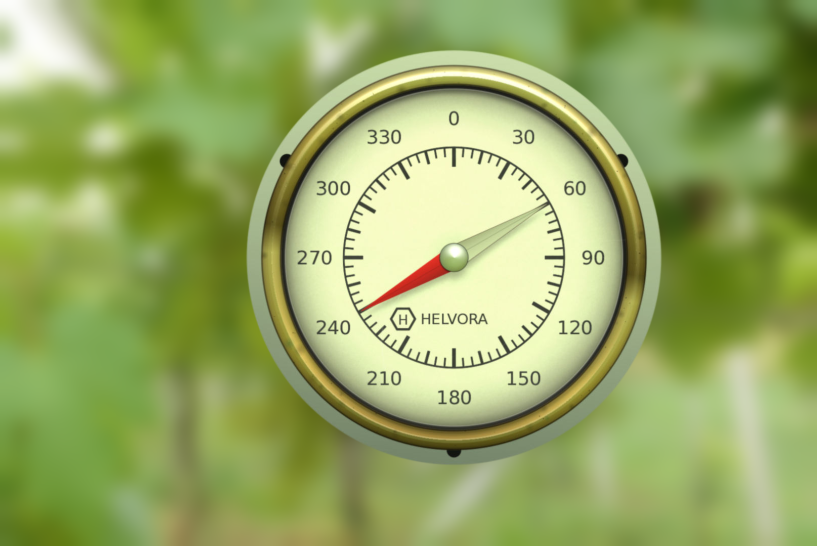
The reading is 240 °
